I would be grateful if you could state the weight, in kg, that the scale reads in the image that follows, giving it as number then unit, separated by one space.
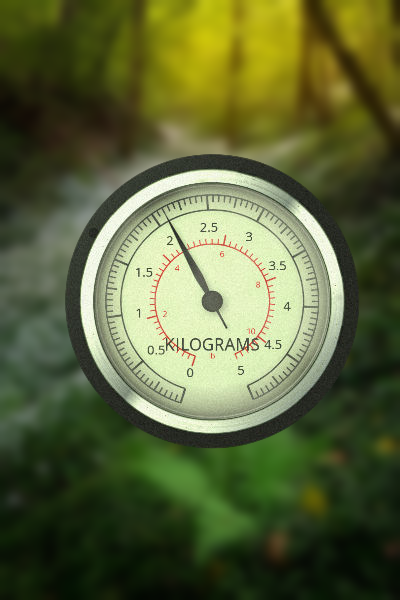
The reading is 2.1 kg
